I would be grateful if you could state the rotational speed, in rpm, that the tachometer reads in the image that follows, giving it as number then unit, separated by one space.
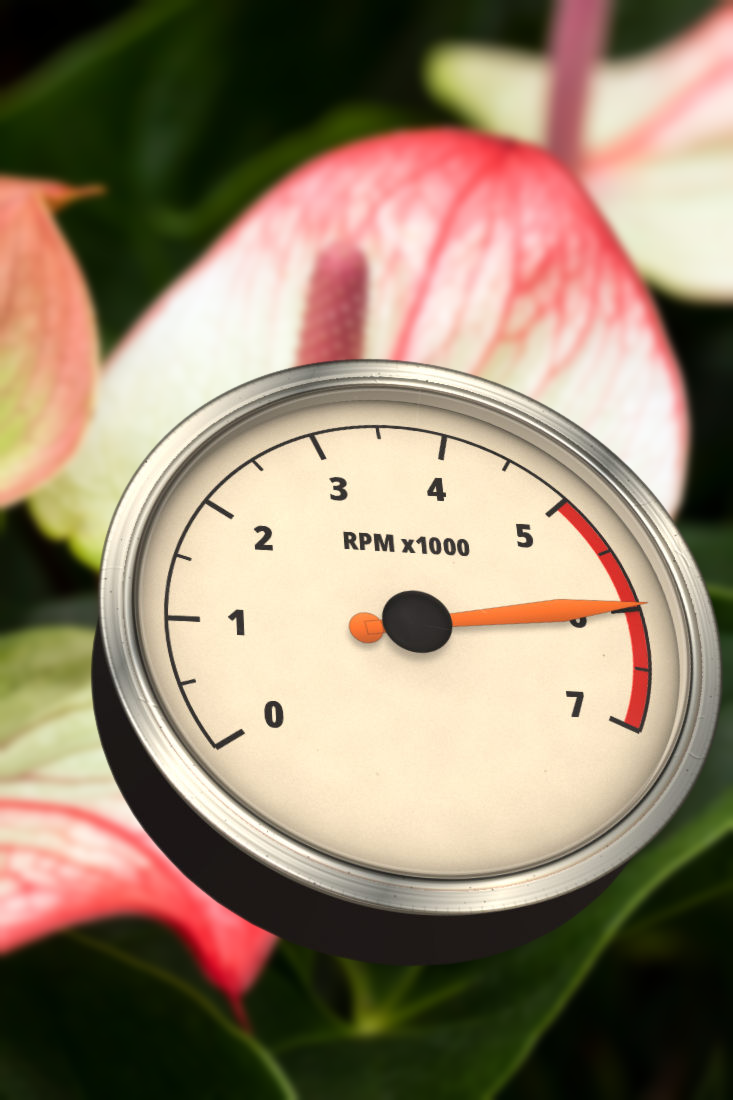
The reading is 6000 rpm
